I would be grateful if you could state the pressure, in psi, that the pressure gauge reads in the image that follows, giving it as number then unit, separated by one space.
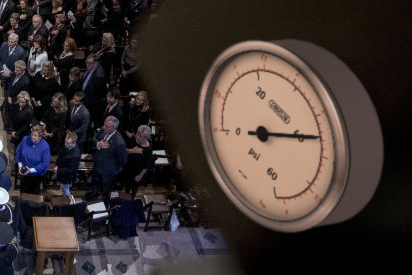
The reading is 40 psi
